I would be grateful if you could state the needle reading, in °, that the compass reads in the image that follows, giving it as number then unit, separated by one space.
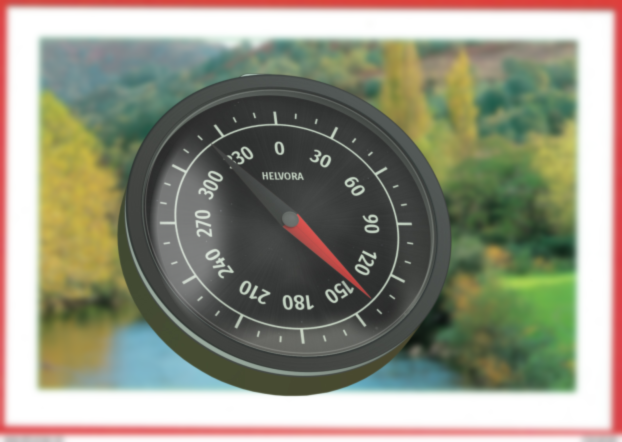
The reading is 140 °
